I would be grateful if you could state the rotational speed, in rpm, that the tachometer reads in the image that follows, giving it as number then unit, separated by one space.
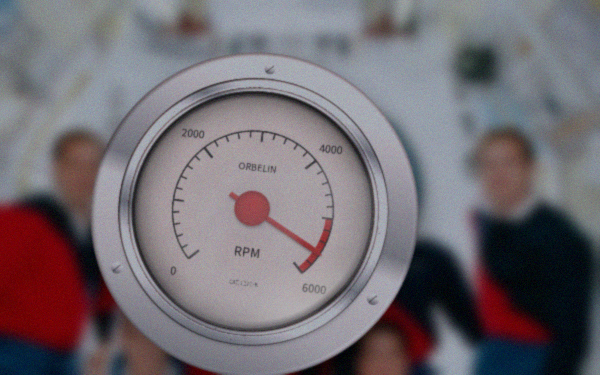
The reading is 5600 rpm
